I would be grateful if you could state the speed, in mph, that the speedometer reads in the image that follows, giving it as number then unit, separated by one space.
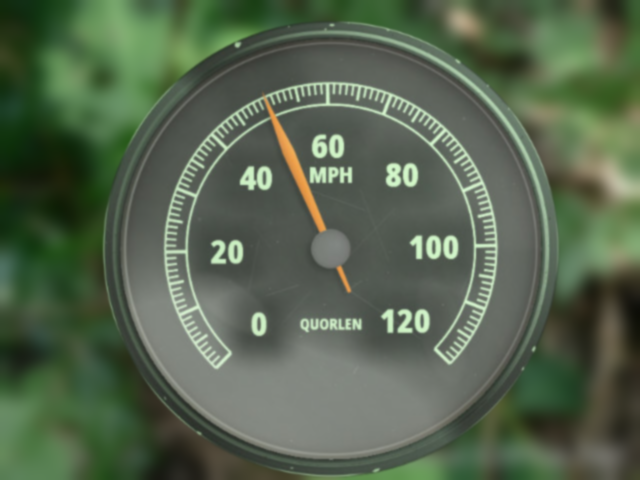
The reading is 50 mph
